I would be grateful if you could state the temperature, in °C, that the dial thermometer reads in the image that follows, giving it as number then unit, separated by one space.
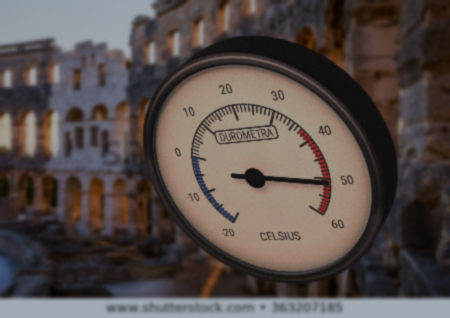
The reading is 50 °C
